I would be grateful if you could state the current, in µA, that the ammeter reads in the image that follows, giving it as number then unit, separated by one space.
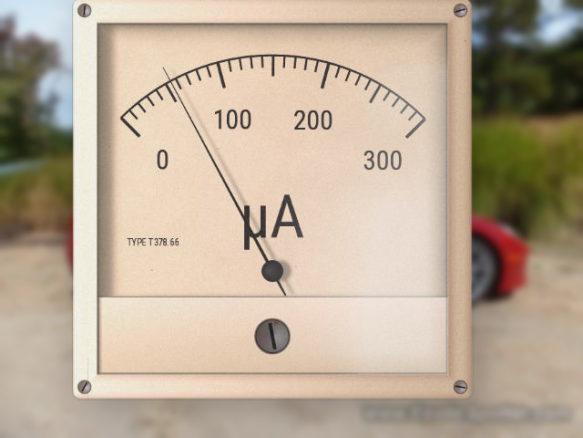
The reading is 55 µA
